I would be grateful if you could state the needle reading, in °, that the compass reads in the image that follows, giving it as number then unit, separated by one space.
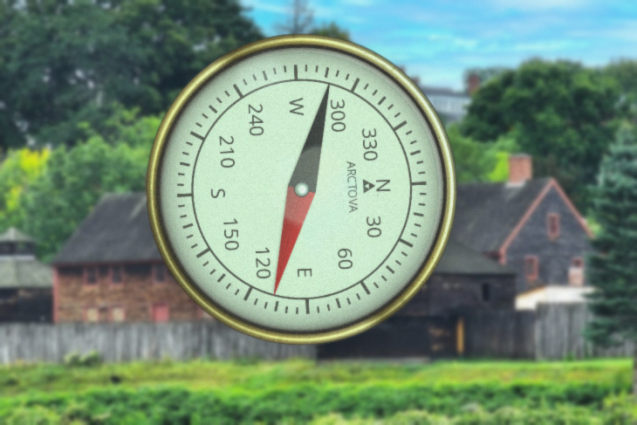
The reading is 107.5 °
